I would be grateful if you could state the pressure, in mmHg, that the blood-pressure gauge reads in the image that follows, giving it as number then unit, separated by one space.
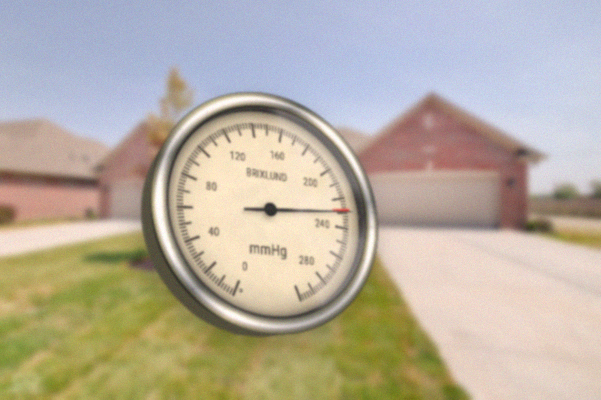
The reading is 230 mmHg
